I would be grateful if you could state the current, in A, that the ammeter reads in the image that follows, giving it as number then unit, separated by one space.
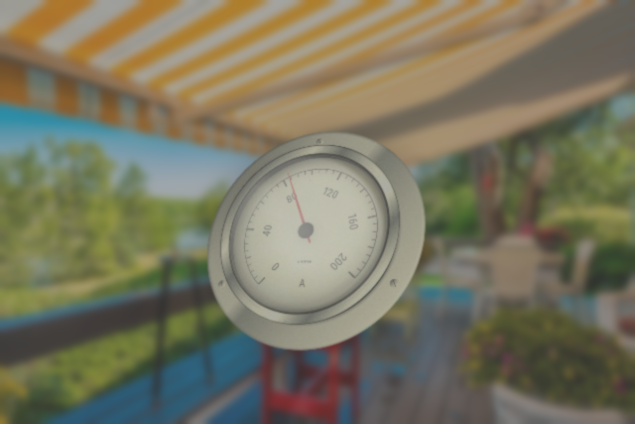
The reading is 85 A
